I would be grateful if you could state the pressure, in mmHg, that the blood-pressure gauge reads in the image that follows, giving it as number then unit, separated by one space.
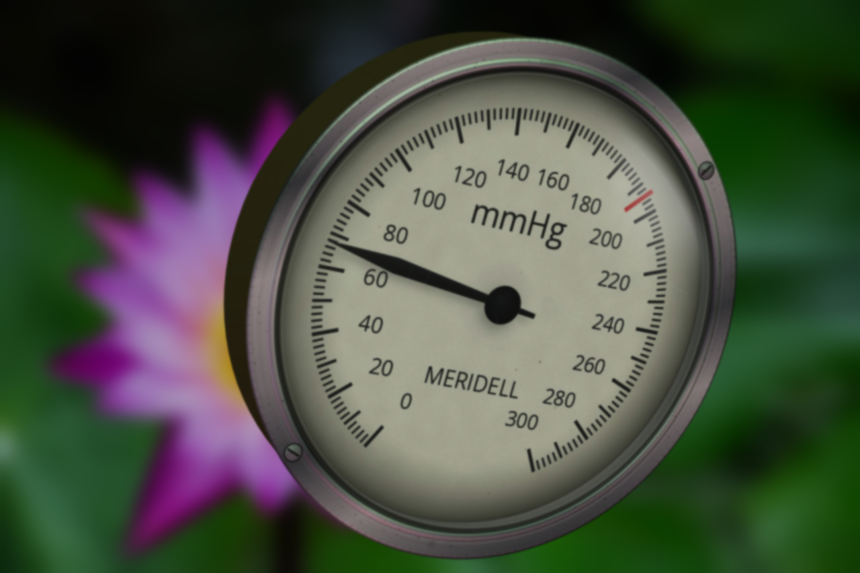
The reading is 68 mmHg
